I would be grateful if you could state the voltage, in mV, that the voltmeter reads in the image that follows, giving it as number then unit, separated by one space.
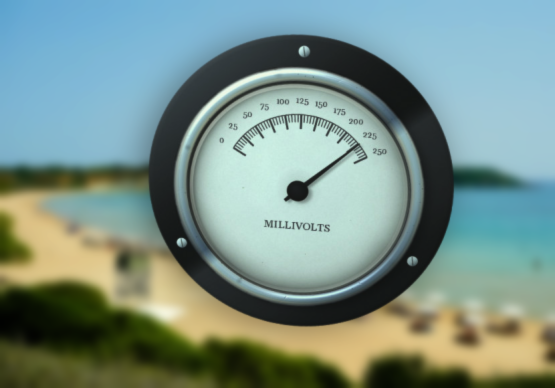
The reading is 225 mV
